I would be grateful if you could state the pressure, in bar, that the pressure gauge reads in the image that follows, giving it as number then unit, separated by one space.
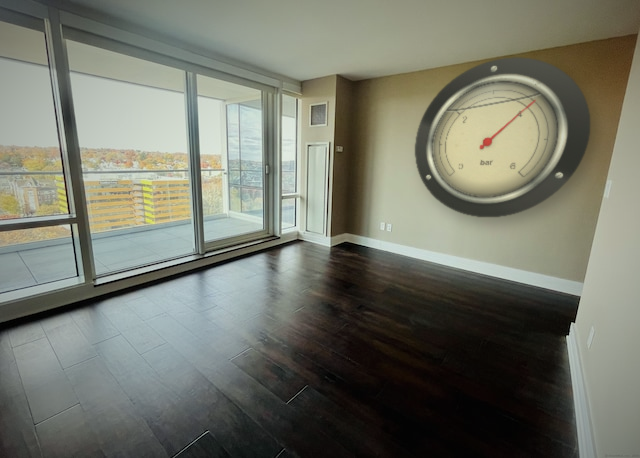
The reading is 4 bar
